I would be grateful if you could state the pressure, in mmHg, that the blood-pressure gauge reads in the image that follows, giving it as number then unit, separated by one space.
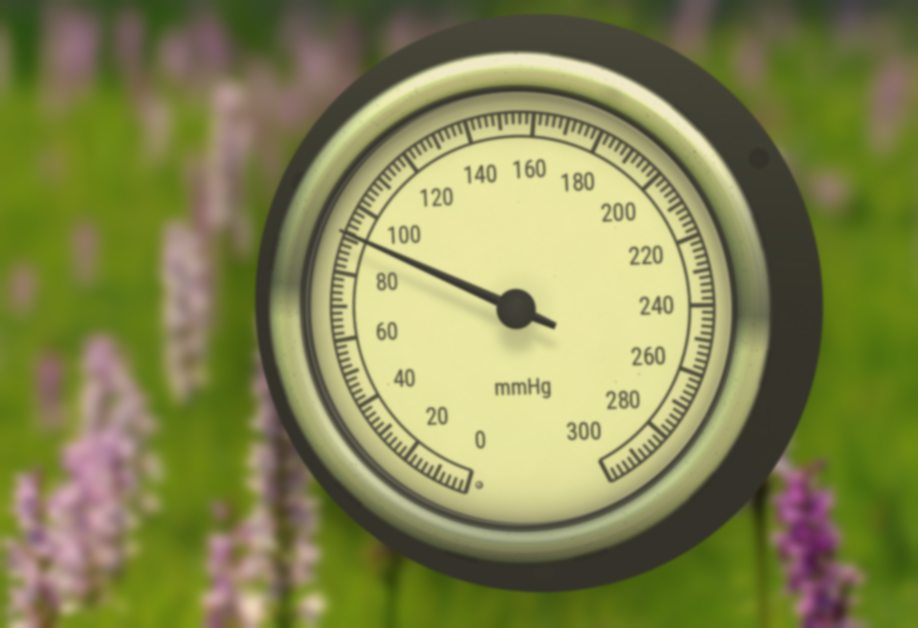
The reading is 92 mmHg
